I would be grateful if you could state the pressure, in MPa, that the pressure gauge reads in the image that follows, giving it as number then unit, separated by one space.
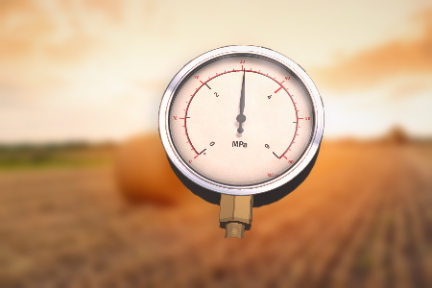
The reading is 3 MPa
